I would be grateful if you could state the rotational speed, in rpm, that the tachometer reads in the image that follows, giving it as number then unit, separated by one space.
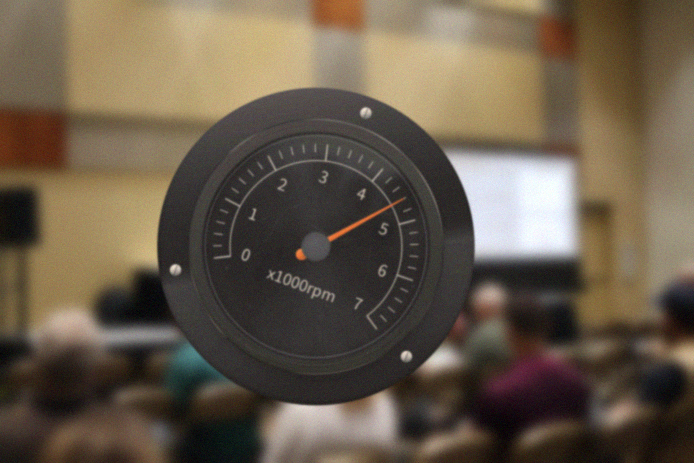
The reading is 4600 rpm
